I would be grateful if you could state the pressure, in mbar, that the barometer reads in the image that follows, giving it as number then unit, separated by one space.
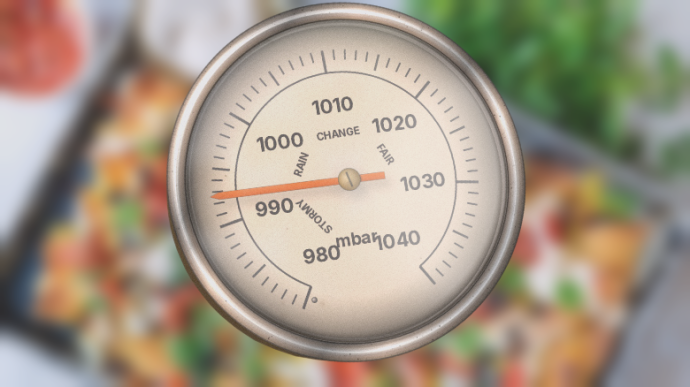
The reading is 992.5 mbar
